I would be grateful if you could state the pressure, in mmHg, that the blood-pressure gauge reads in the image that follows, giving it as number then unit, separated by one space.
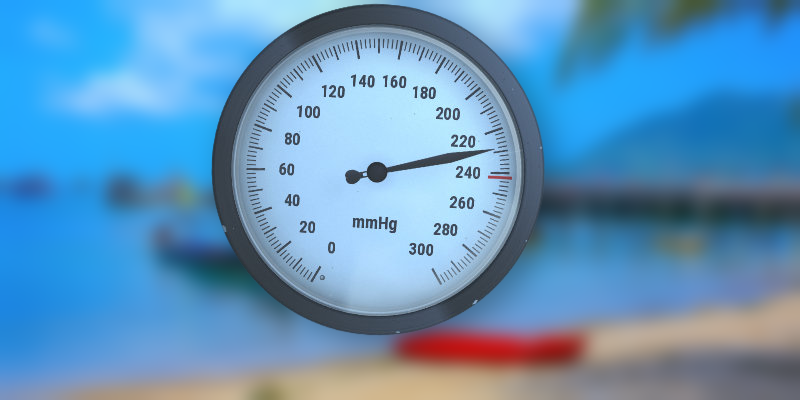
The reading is 228 mmHg
